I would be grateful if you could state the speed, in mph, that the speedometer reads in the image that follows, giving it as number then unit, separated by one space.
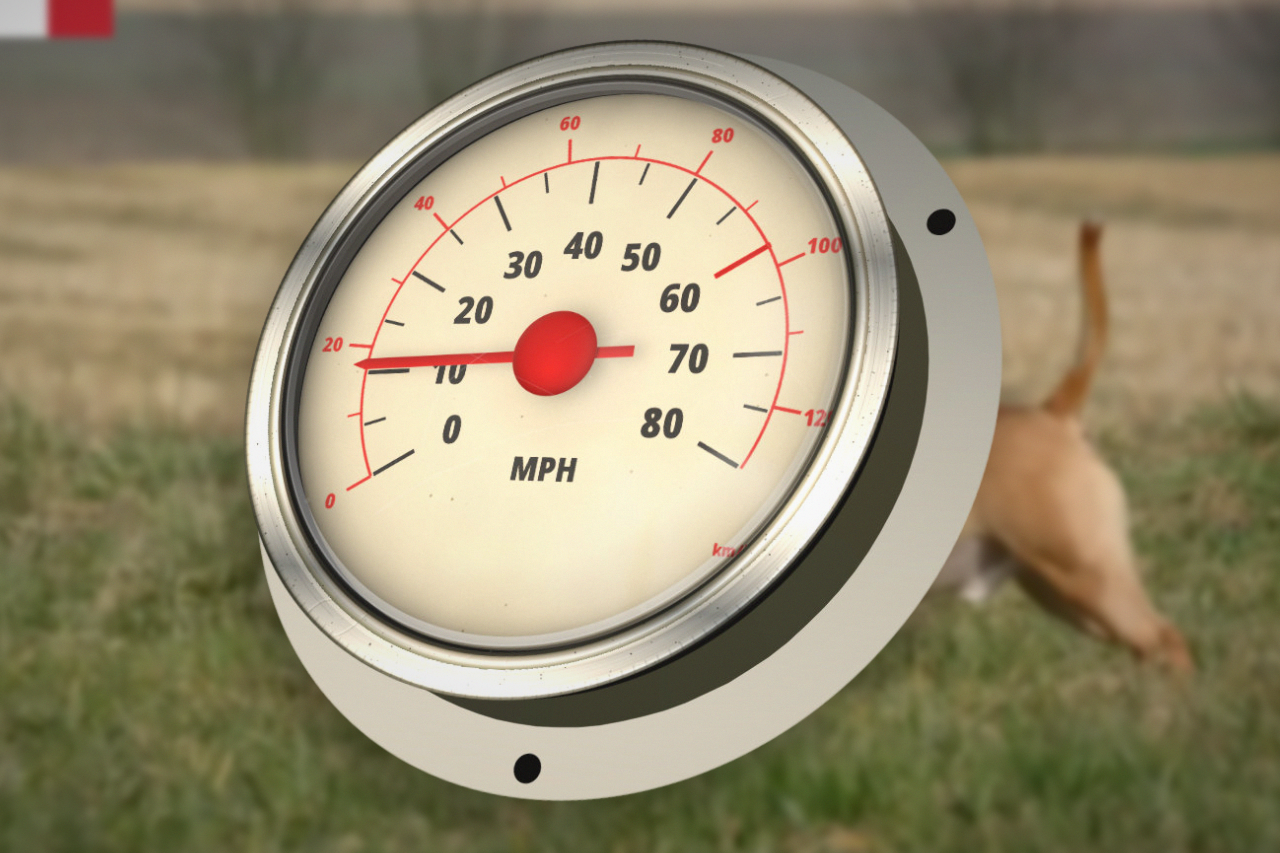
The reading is 10 mph
